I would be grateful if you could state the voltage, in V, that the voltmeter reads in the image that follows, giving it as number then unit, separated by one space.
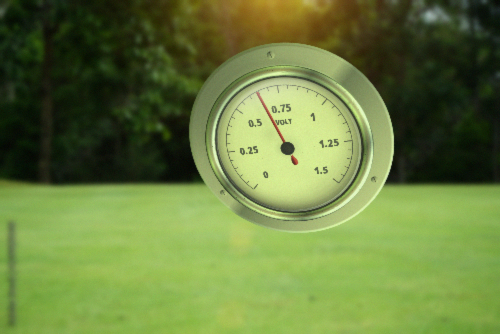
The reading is 0.65 V
